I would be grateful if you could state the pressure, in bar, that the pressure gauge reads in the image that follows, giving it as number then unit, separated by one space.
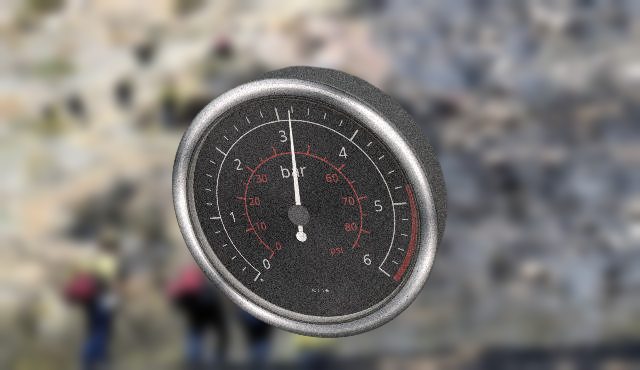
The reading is 3.2 bar
